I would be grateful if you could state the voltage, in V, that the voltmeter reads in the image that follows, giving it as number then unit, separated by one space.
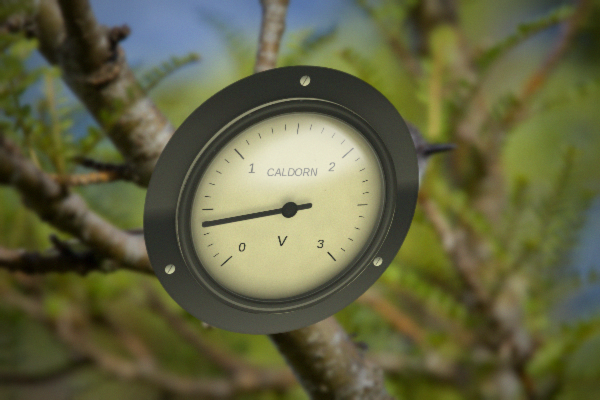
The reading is 0.4 V
